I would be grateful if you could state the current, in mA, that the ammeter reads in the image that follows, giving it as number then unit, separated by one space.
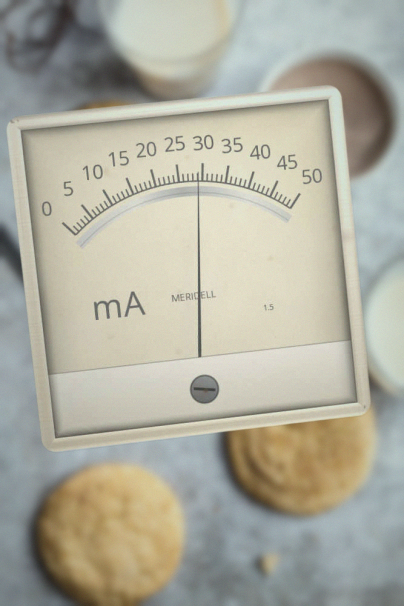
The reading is 29 mA
